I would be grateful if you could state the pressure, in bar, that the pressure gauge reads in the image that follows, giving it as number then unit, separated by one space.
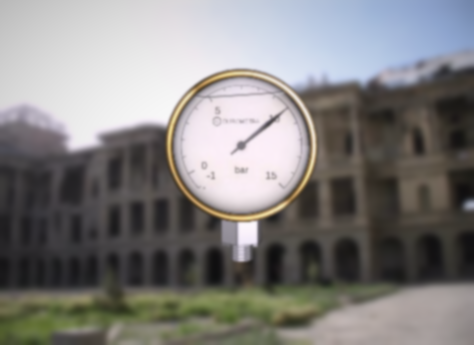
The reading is 10 bar
